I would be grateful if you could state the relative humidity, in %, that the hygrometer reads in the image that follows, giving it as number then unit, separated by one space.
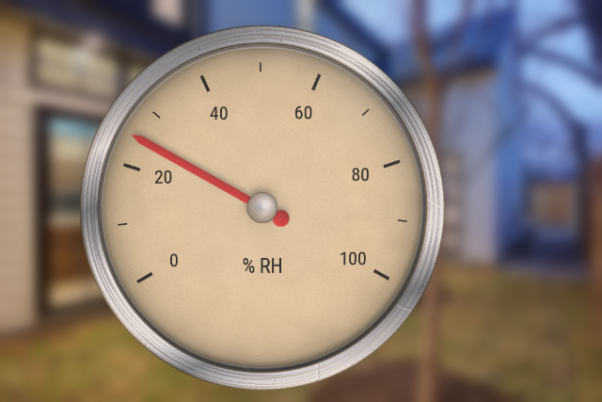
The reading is 25 %
